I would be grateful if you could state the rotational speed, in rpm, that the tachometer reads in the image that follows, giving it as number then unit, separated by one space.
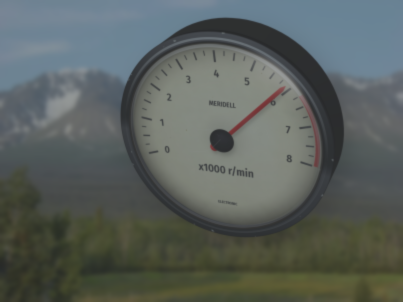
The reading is 5875 rpm
